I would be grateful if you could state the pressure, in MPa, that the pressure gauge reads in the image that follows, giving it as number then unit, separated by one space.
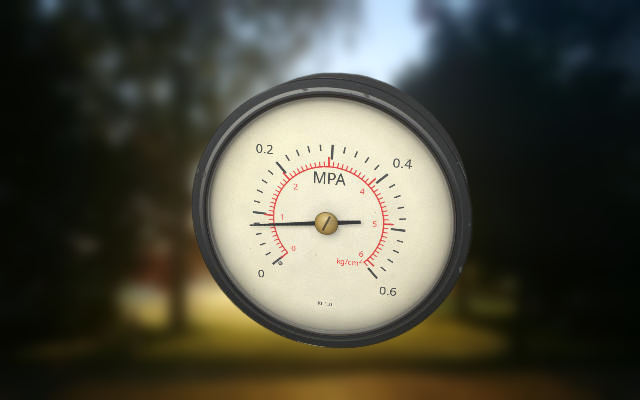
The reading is 0.08 MPa
